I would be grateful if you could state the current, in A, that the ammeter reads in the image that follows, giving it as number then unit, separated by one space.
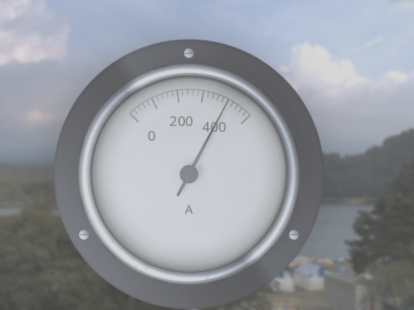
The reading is 400 A
